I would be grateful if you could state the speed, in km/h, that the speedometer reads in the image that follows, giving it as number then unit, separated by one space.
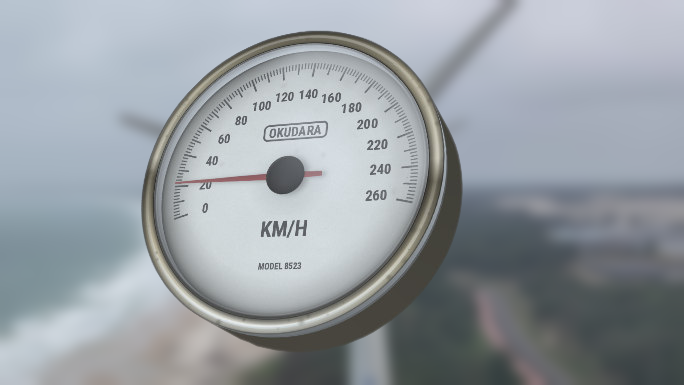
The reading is 20 km/h
